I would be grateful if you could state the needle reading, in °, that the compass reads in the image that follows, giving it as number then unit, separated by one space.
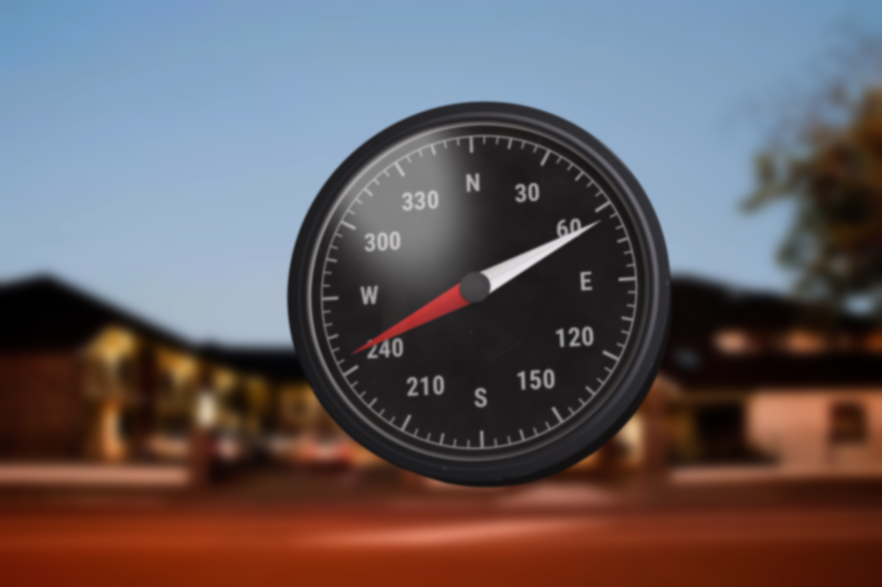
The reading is 245 °
